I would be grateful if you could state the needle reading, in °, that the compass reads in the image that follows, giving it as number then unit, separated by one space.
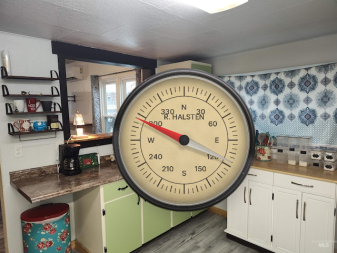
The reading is 295 °
